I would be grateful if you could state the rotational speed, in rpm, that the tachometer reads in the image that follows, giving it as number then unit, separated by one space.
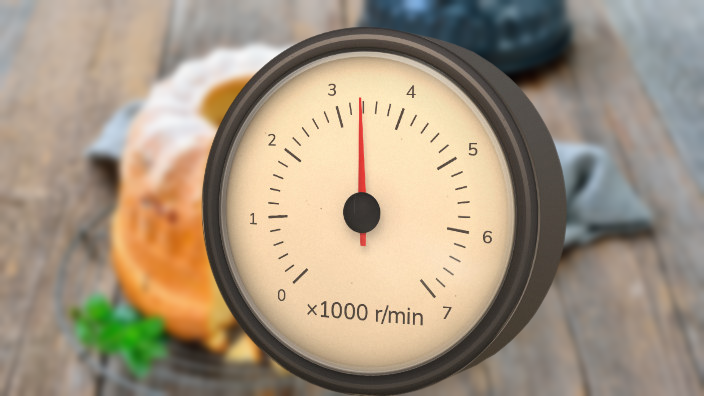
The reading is 3400 rpm
